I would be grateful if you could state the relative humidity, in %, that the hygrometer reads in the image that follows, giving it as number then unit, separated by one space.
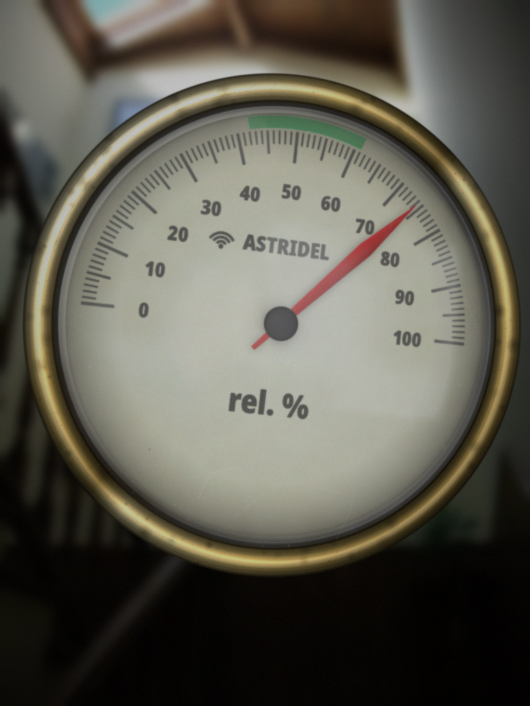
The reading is 74 %
